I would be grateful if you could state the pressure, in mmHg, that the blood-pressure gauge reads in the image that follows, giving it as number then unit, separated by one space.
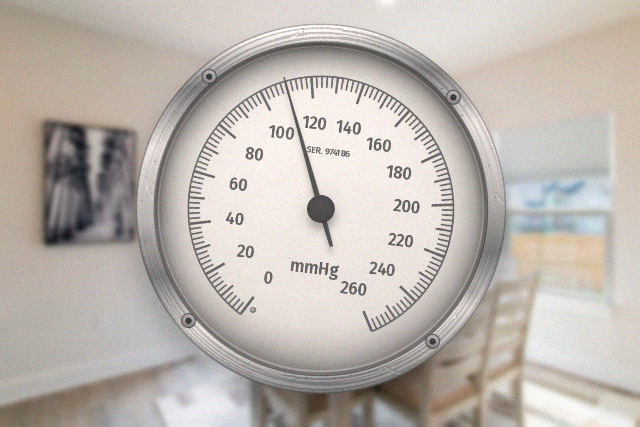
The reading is 110 mmHg
